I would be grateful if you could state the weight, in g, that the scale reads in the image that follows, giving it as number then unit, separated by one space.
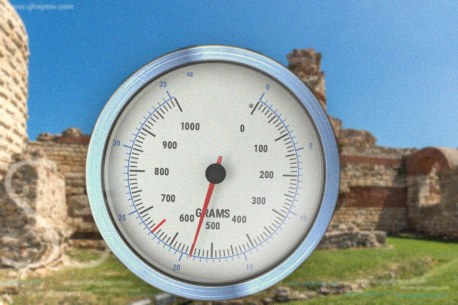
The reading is 550 g
